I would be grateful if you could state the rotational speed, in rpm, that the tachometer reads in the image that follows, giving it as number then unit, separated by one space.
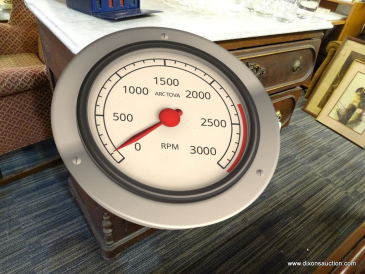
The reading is 100 rpm
